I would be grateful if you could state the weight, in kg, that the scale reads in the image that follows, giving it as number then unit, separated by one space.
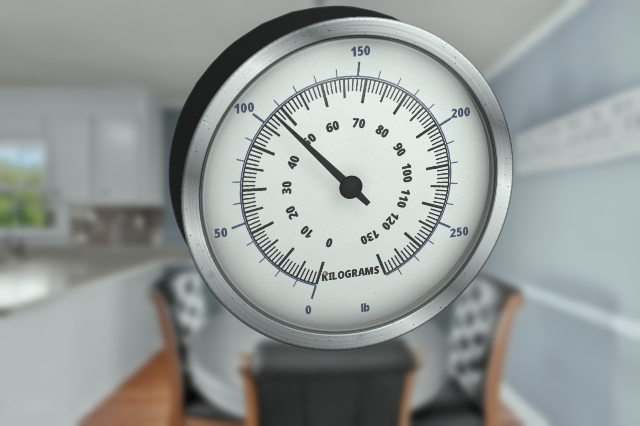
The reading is 48 kg
